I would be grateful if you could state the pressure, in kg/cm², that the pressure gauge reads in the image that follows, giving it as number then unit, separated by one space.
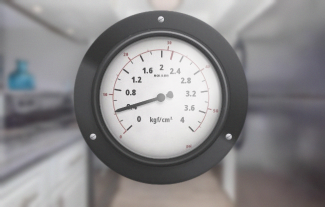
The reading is 0.4 kg/cm²
